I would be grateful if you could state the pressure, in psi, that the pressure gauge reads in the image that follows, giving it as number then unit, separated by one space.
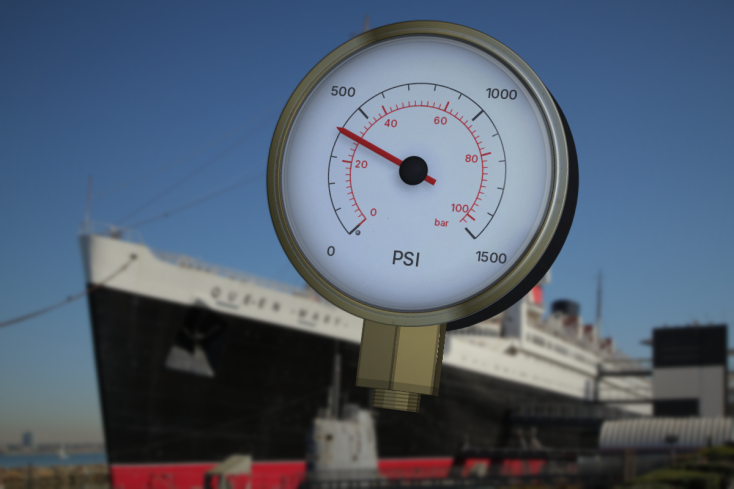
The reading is 400 psi
